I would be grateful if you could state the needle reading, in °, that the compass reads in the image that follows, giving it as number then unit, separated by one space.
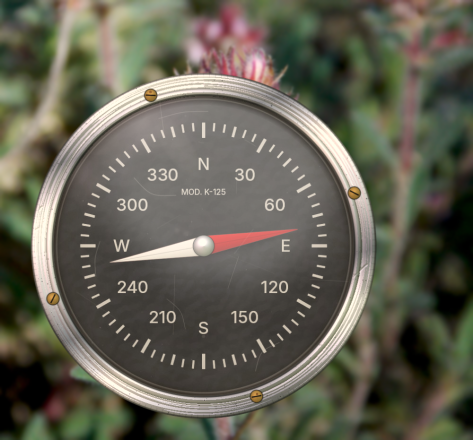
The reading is 80 °
